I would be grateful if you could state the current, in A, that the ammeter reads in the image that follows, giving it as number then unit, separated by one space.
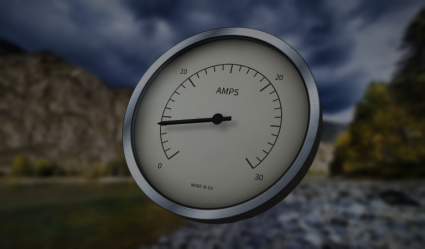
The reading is 4 A
